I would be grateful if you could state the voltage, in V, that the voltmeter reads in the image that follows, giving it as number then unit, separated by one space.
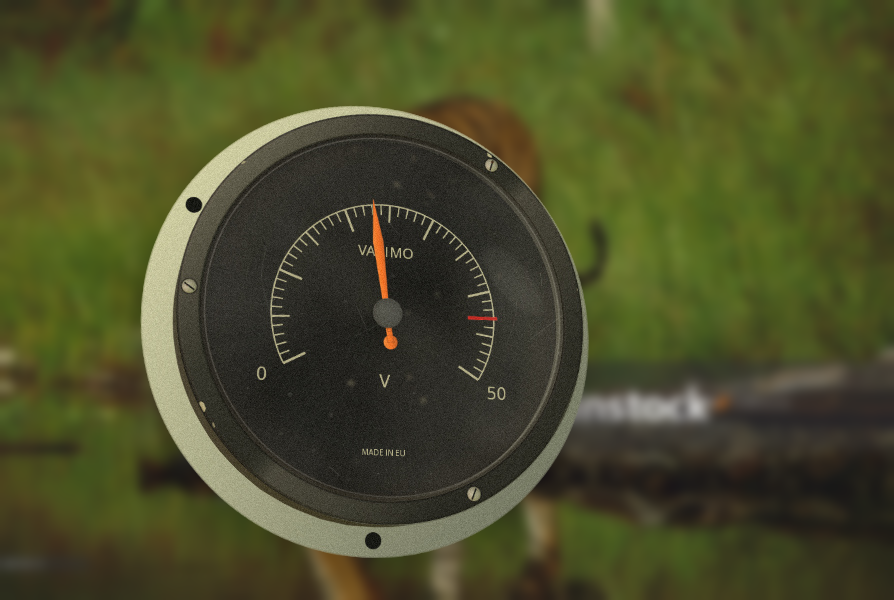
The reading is 23 V
